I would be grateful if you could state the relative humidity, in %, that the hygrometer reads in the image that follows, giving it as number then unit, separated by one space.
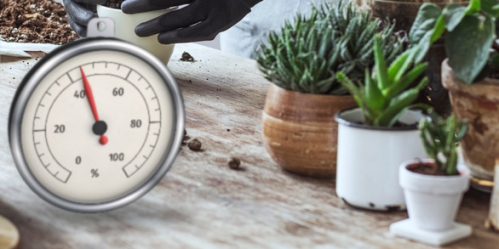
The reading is 44 %
